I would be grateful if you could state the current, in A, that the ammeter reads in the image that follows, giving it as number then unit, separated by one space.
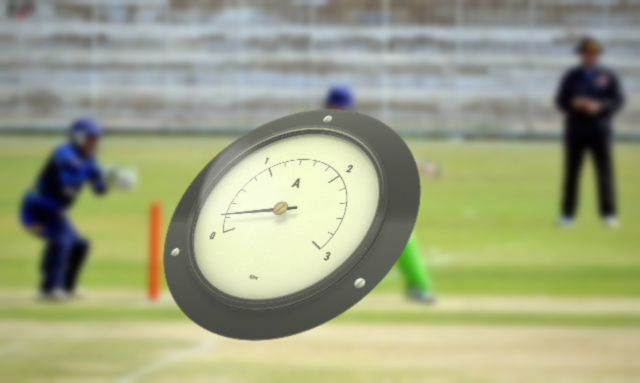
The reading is 0.2 A
